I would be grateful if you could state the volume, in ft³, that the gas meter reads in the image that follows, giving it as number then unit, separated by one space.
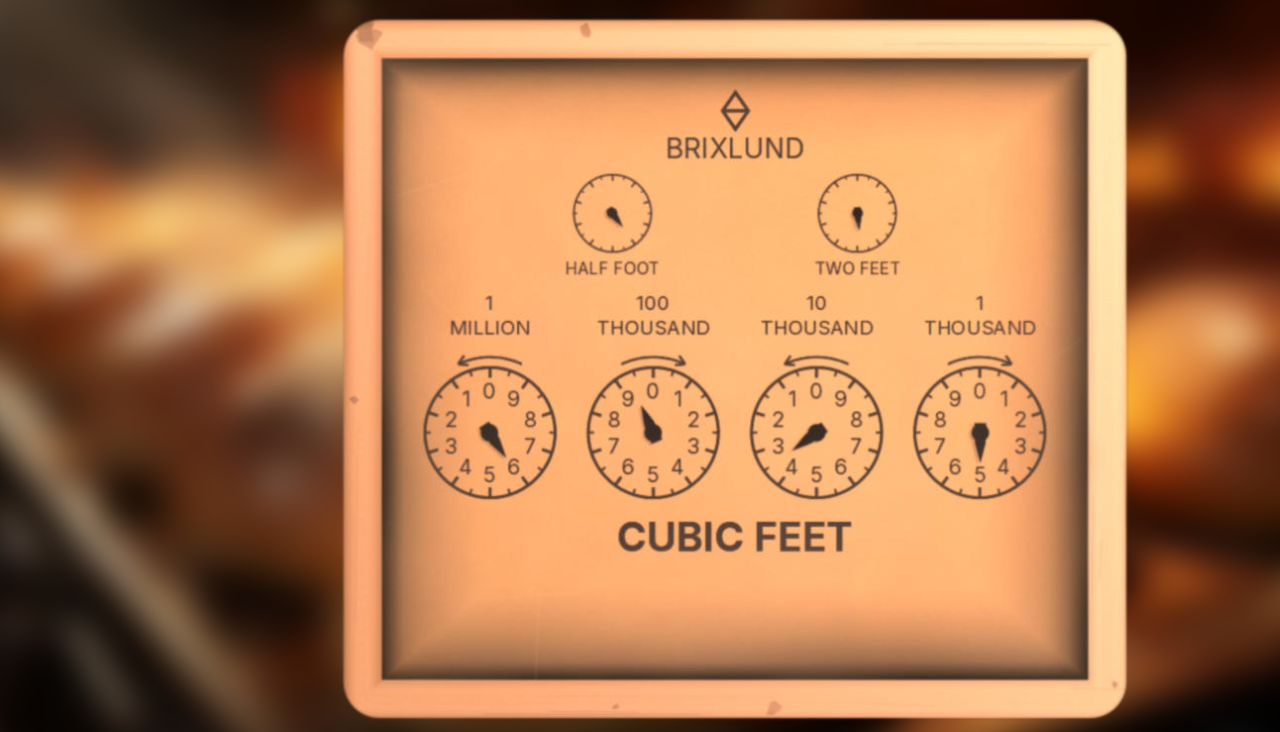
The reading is 593500 ft³
